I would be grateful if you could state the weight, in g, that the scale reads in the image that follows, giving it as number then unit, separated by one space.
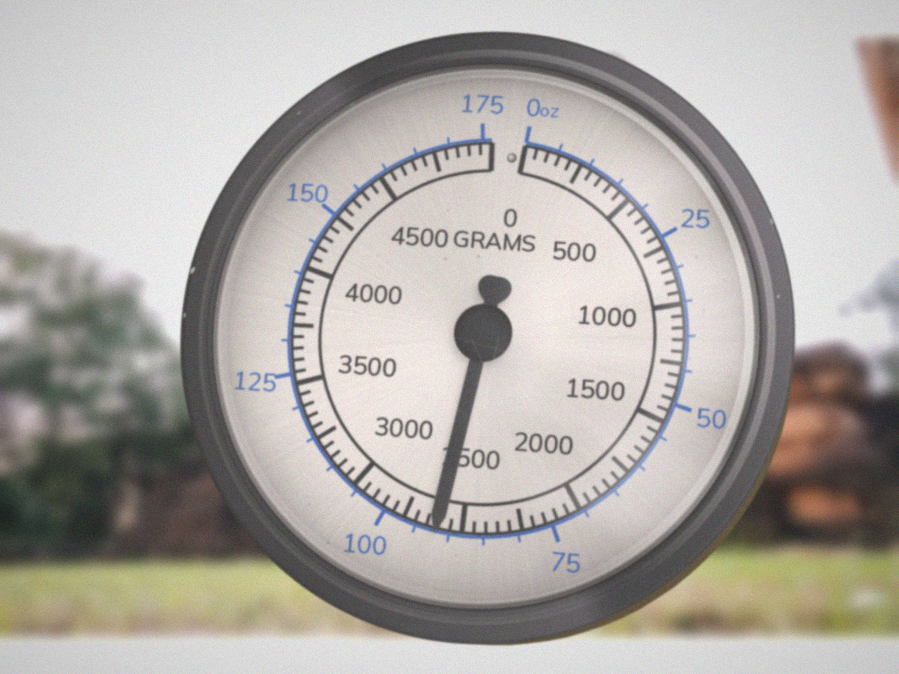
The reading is 2600 g
